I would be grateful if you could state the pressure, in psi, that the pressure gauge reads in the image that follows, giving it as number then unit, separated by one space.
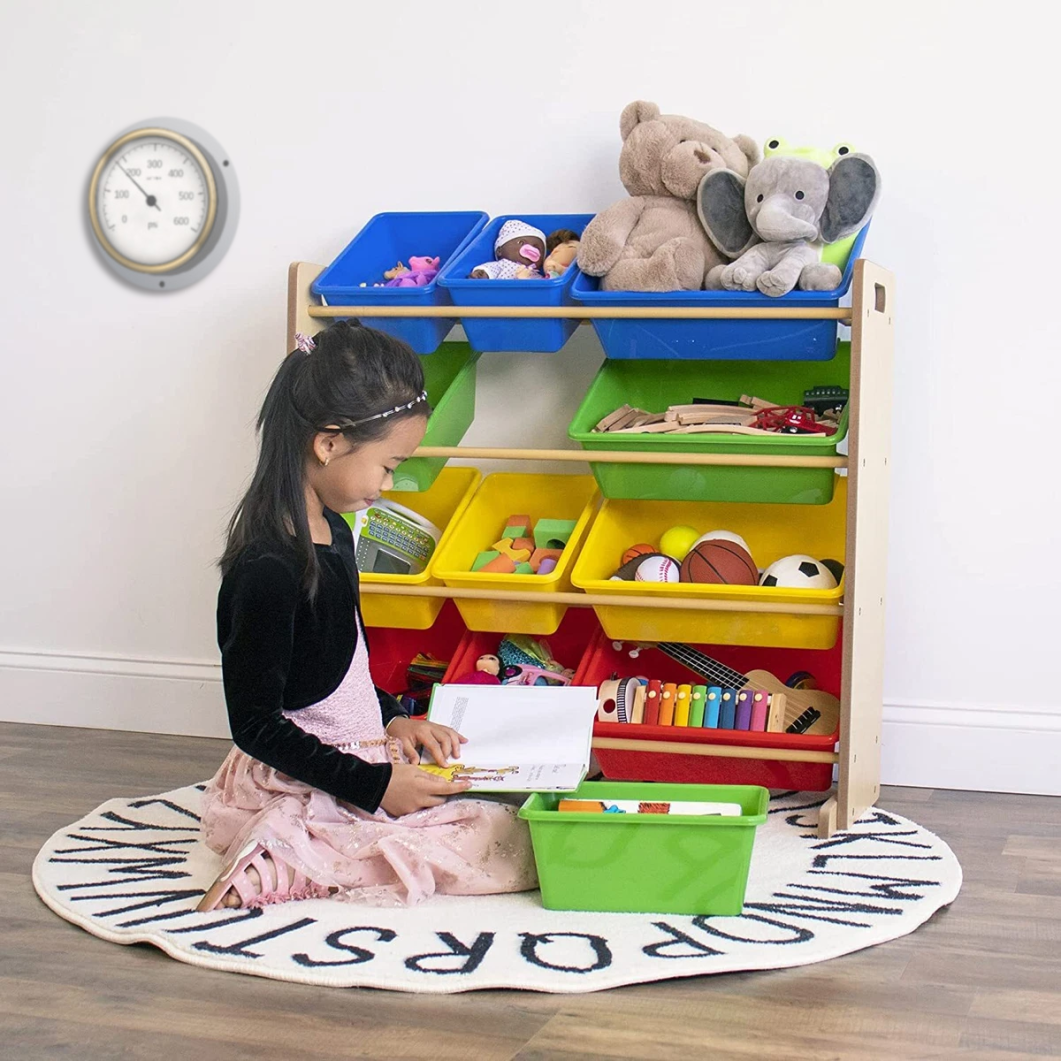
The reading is 180 psi
